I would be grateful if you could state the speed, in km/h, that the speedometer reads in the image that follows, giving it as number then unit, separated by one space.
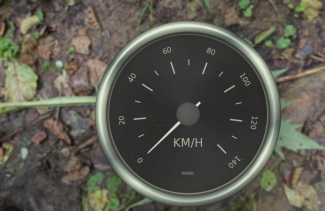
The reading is 0 km/h
